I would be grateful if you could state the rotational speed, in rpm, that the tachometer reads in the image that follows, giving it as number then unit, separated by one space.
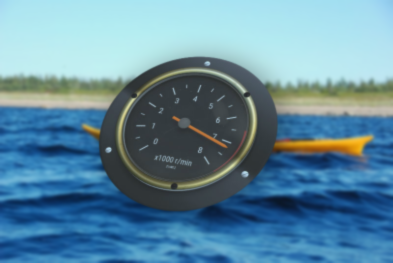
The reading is 7250 rpm
